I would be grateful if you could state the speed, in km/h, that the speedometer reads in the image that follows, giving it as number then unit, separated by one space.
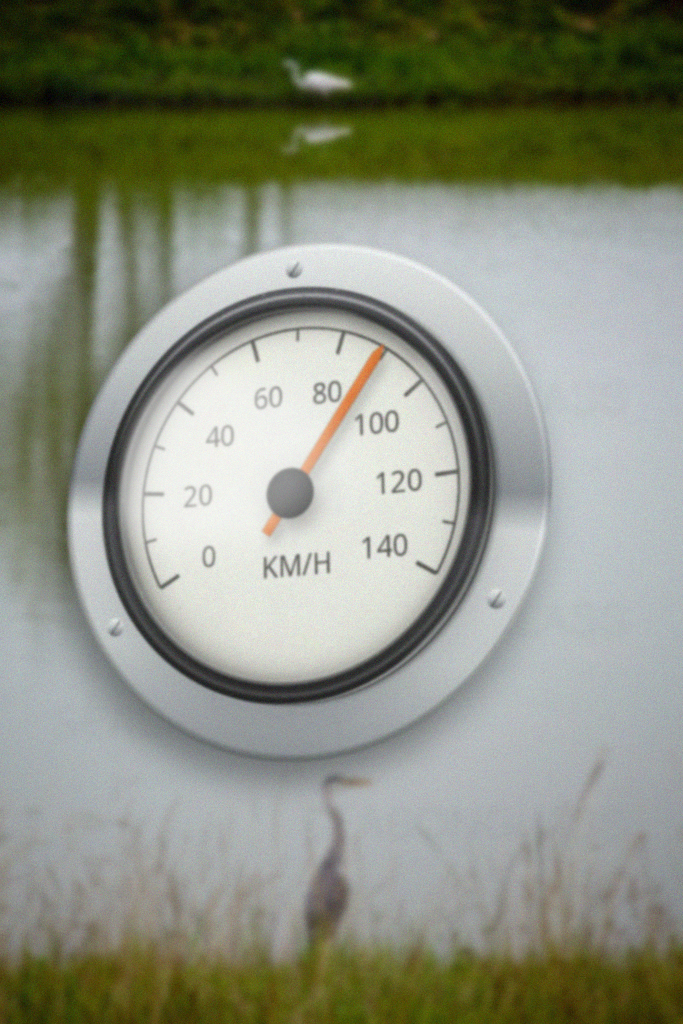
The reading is 90 km/h
